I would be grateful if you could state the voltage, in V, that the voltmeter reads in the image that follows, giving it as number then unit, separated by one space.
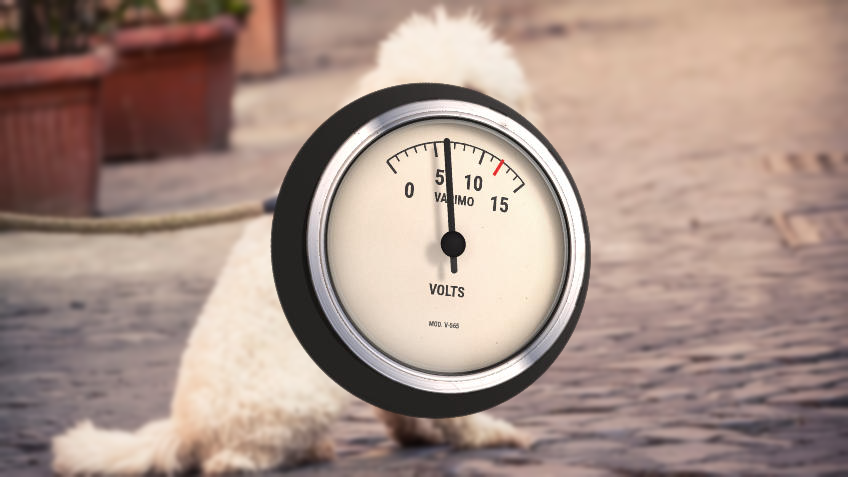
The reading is 6 V
